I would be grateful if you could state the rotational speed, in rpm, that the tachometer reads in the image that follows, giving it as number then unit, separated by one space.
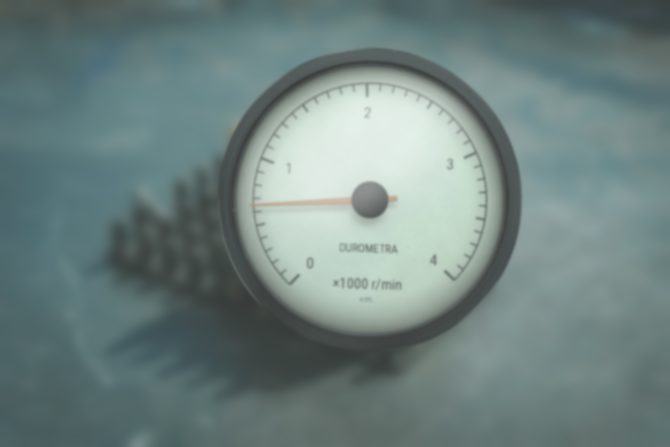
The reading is 650 rpm
